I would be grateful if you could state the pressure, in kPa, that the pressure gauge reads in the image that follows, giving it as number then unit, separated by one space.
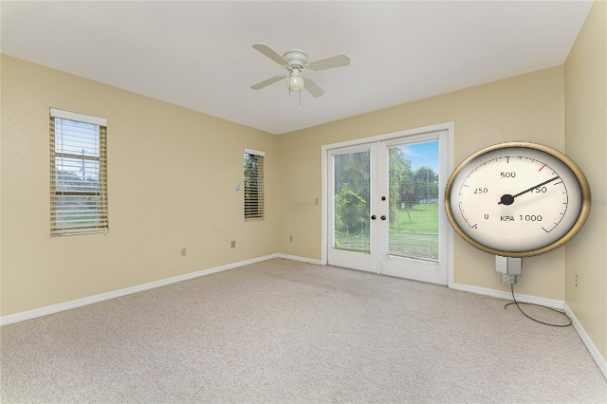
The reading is 725 kPa
